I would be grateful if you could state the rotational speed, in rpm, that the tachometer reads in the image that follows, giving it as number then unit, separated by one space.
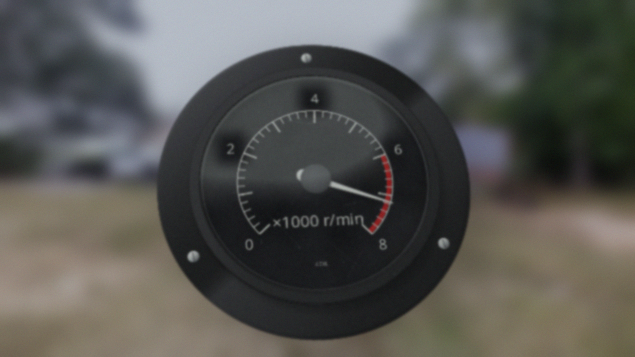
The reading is 7200 rpm
